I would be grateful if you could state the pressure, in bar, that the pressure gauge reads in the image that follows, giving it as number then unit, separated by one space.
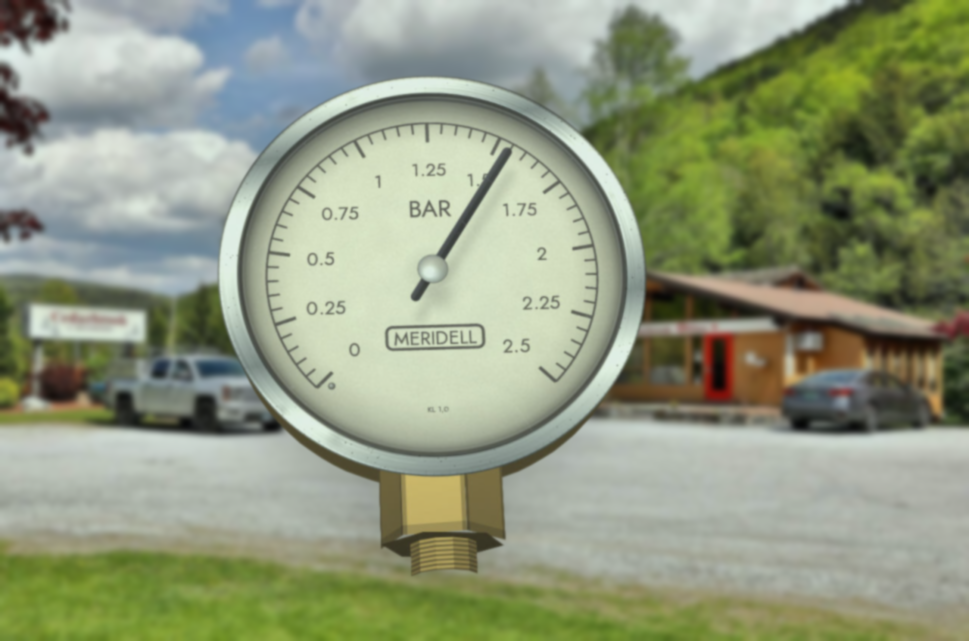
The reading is 1.55 bar
